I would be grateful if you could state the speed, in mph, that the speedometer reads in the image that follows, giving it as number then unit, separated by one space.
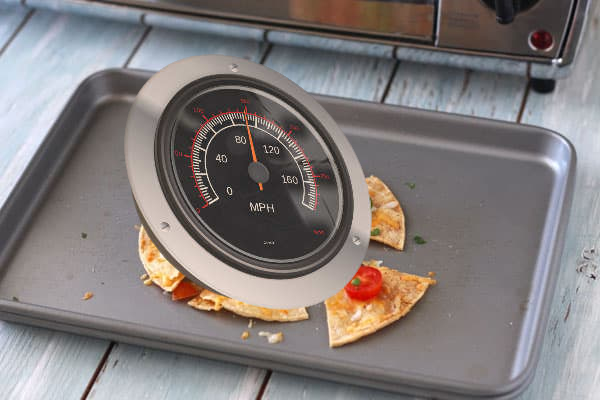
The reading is 90 mph
